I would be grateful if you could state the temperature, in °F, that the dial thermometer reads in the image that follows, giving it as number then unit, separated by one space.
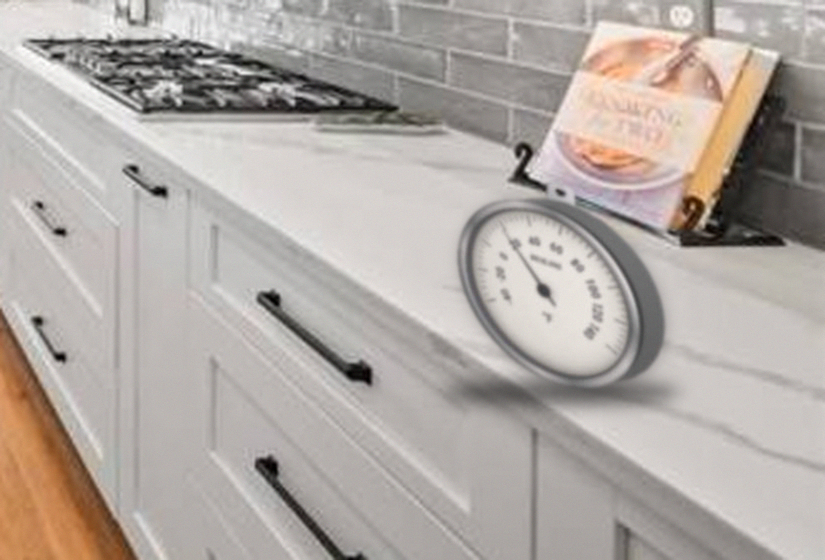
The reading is 20 °F
